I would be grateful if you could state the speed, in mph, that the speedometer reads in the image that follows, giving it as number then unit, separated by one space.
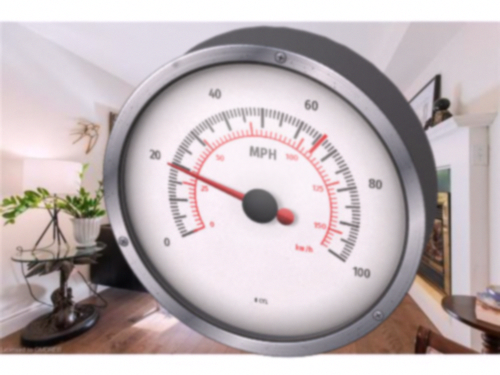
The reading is 20 mph
